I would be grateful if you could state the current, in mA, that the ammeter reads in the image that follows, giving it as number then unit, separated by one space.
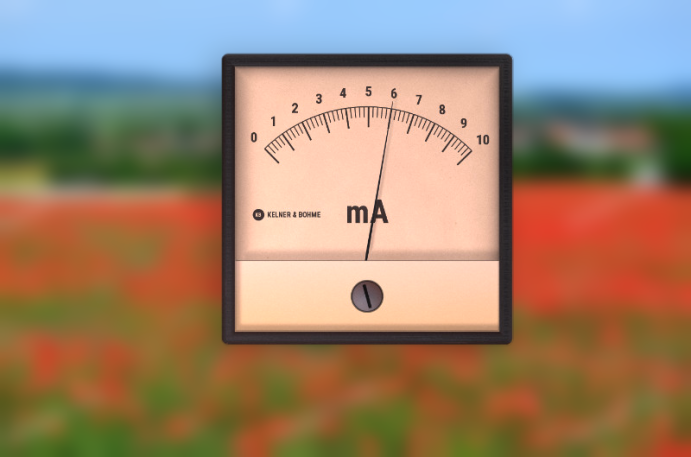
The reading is 6 mA
